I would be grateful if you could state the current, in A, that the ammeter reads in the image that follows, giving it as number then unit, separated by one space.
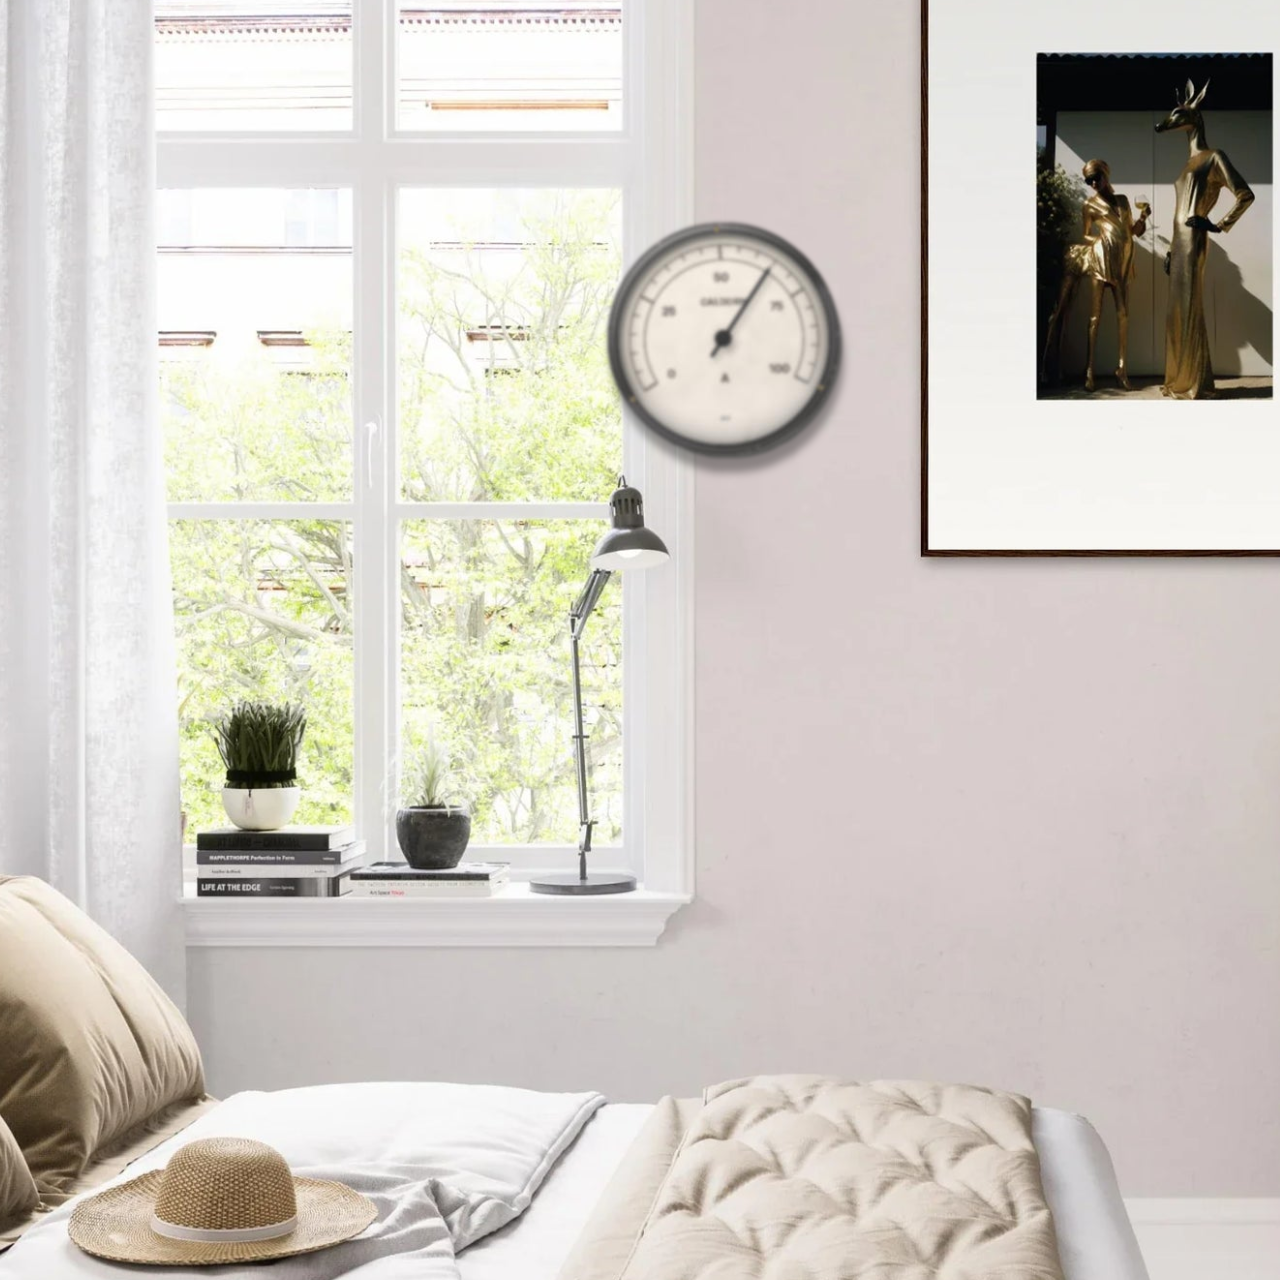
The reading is 65 A
